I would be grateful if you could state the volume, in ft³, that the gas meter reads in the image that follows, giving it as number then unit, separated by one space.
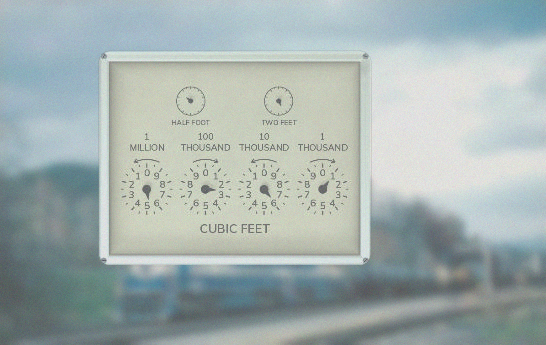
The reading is 526100 ft³
